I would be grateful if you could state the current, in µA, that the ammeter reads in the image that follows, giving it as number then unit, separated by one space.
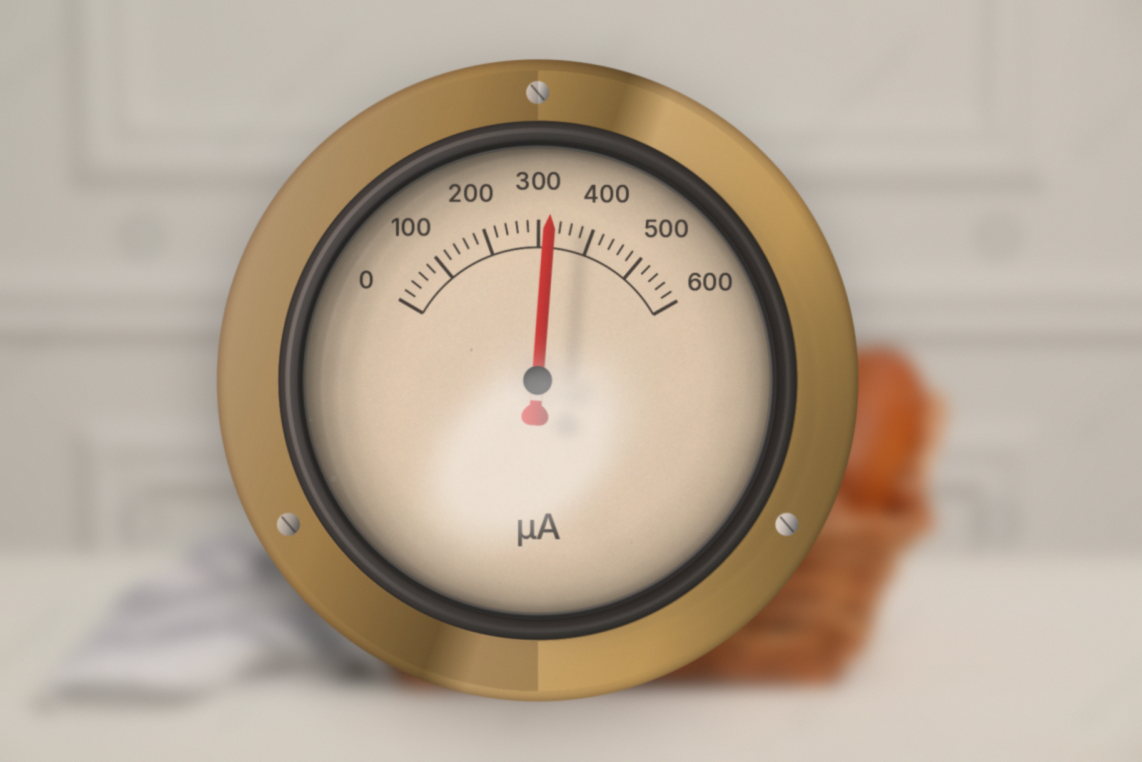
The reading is 320 µA
